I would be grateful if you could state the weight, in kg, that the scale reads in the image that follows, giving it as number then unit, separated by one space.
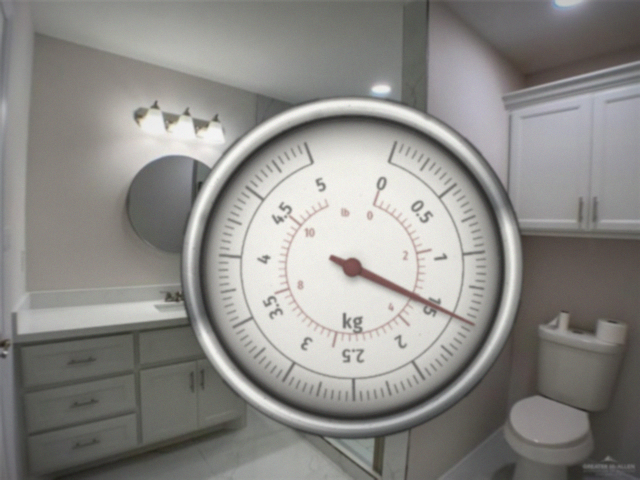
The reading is 1.5 kg
